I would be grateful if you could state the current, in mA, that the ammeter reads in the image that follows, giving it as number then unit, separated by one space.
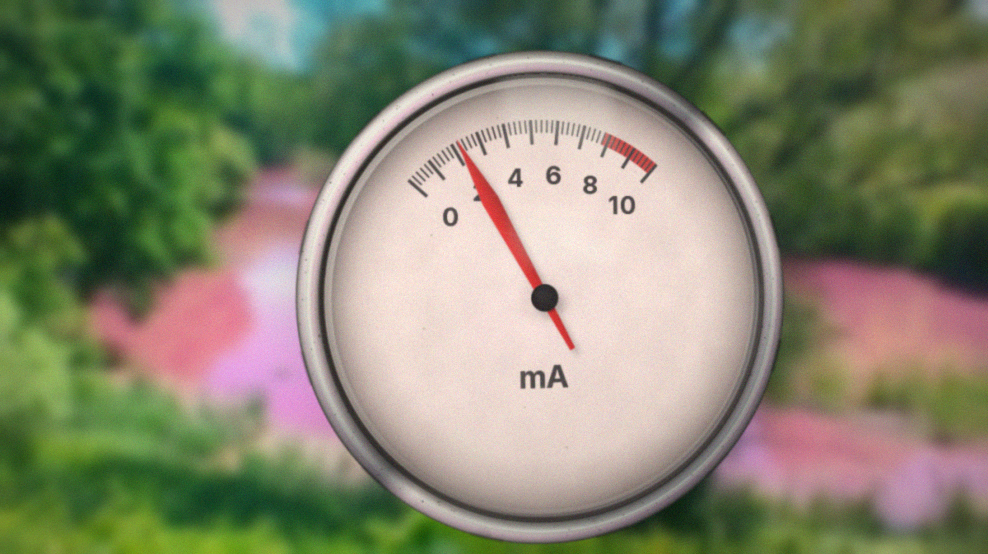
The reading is 2.2 mA
